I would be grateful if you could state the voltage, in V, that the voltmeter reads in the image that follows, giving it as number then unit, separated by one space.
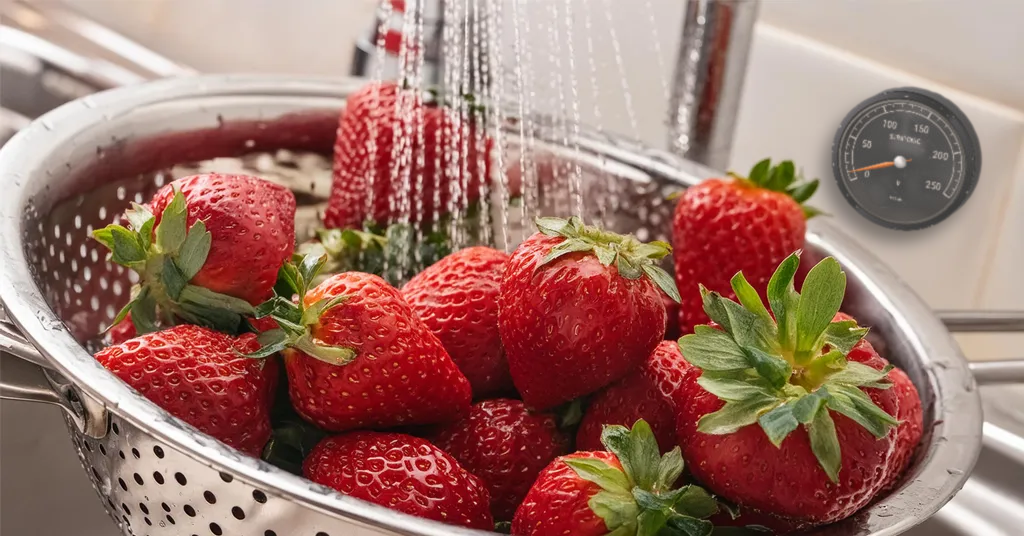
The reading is 10 V
